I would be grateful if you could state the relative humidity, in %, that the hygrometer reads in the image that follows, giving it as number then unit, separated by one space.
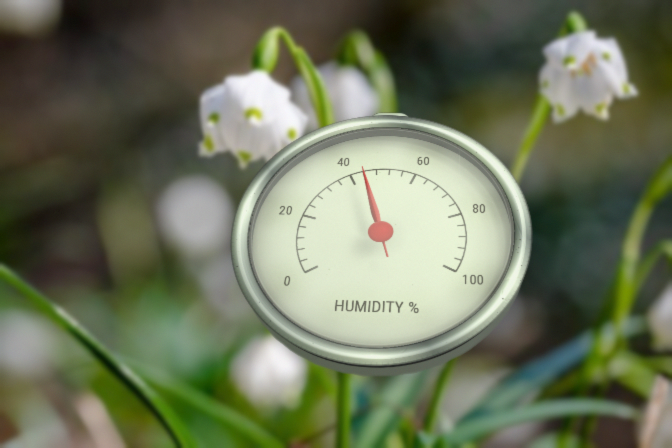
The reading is 44 %
